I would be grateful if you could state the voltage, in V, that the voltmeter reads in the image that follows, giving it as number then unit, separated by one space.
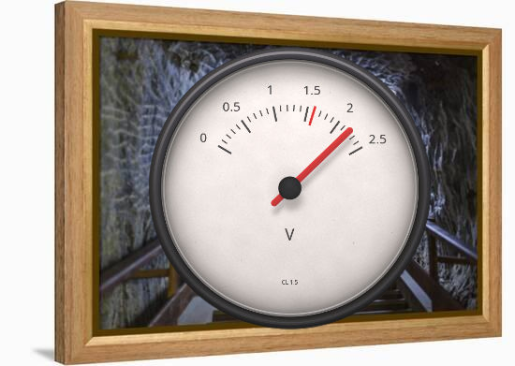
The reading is 2.2 V
